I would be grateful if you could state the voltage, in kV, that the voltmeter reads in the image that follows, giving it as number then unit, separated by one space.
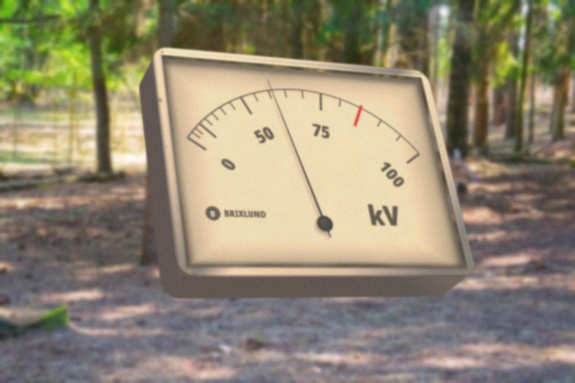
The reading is 60 kV
